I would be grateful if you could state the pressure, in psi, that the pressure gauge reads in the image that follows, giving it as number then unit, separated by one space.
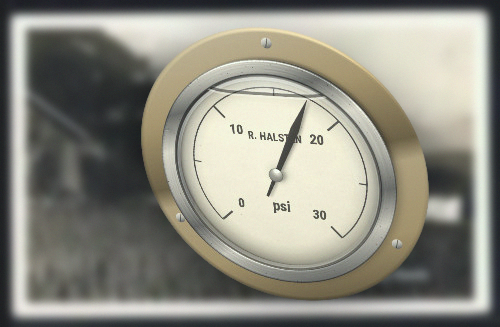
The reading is 17.5 psi
